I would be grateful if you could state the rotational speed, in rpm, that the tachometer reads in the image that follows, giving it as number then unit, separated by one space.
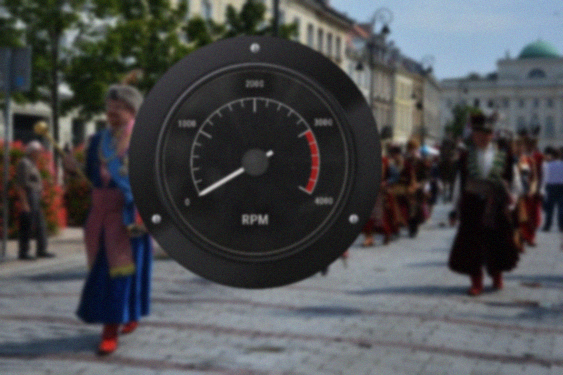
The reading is 0 rpm
